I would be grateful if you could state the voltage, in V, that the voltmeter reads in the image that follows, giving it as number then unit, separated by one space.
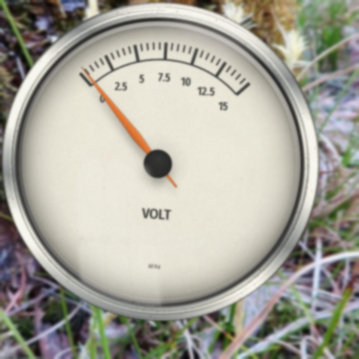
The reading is 0.5 V
